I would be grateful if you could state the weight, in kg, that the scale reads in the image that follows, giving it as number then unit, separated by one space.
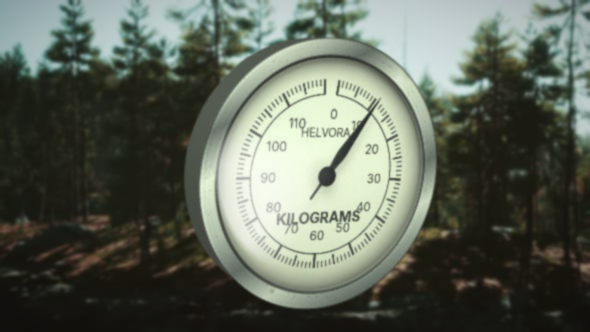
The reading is 10 kg
